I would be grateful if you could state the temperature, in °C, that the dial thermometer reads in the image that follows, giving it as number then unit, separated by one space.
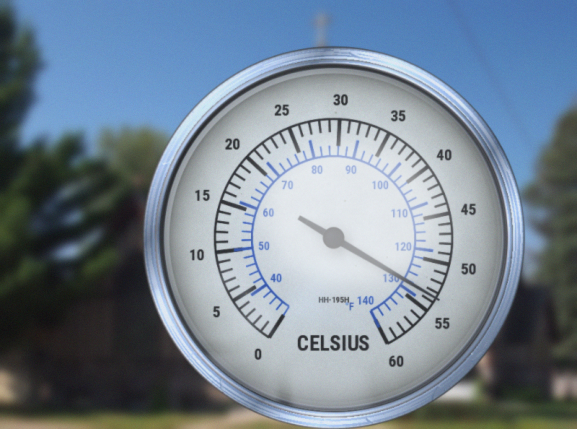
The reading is 53.5 °C
